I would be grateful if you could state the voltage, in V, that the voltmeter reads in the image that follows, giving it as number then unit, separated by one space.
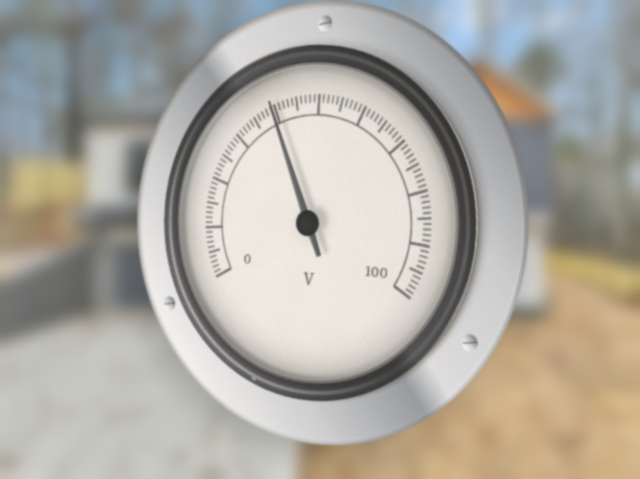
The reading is 40 V
